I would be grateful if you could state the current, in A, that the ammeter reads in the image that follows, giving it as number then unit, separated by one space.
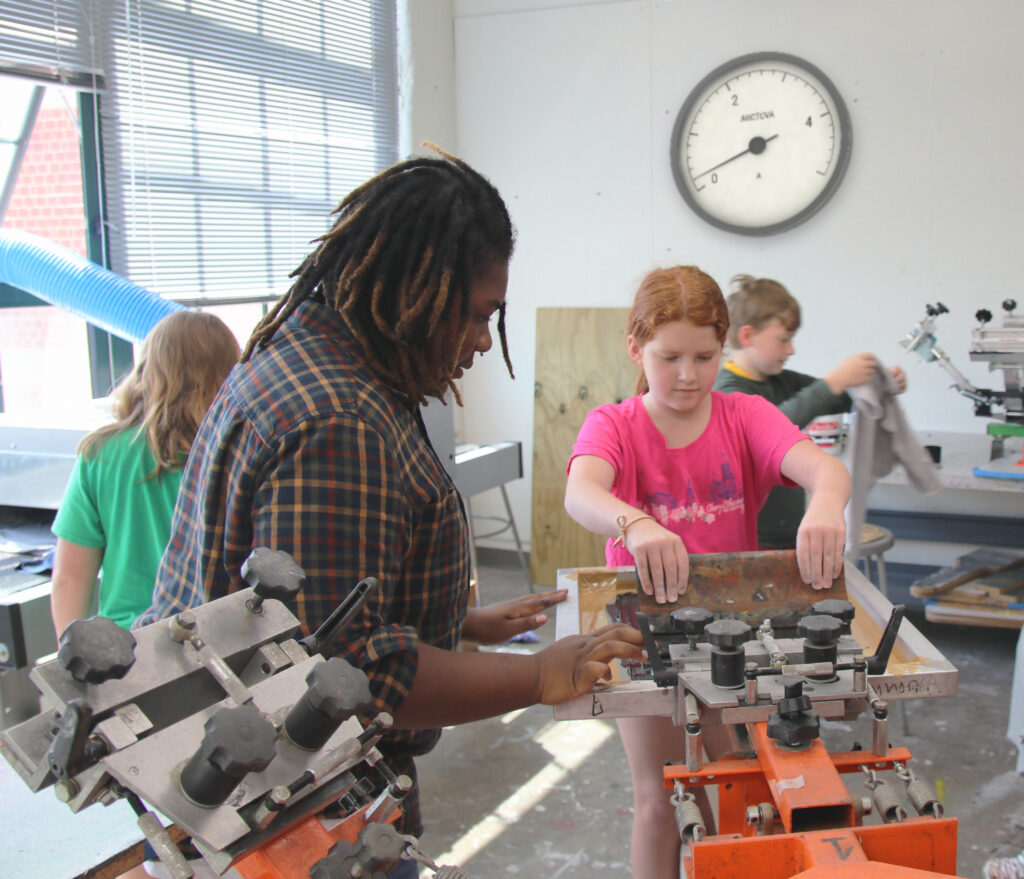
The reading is 0.2 A
